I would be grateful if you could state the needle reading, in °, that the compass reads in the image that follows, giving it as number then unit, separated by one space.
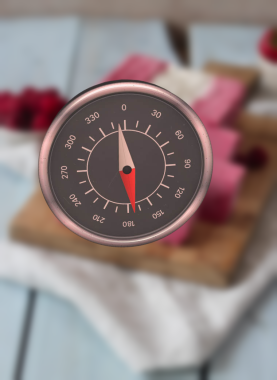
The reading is 172.5 °
